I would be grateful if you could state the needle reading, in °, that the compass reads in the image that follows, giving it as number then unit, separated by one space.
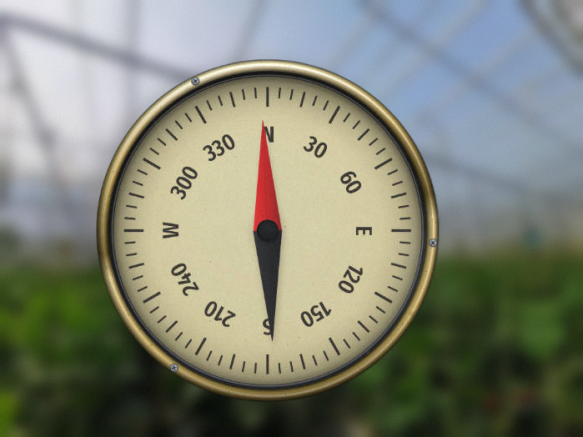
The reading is 357.5 °
